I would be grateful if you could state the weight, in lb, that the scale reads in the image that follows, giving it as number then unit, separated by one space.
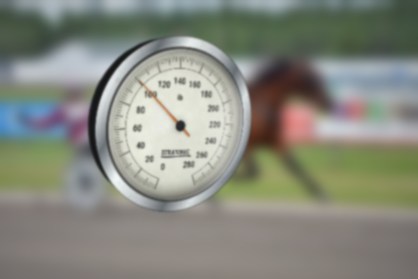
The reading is 100 lb
